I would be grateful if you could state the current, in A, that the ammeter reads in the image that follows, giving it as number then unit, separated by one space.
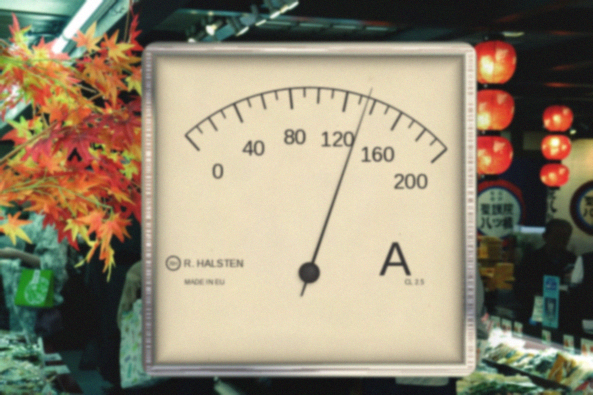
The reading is 135 A
